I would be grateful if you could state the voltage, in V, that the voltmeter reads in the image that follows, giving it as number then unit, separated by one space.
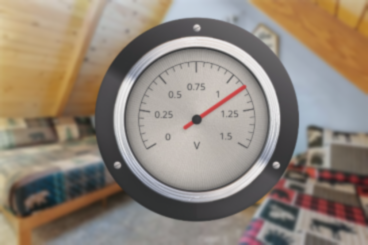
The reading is 1.1 V
